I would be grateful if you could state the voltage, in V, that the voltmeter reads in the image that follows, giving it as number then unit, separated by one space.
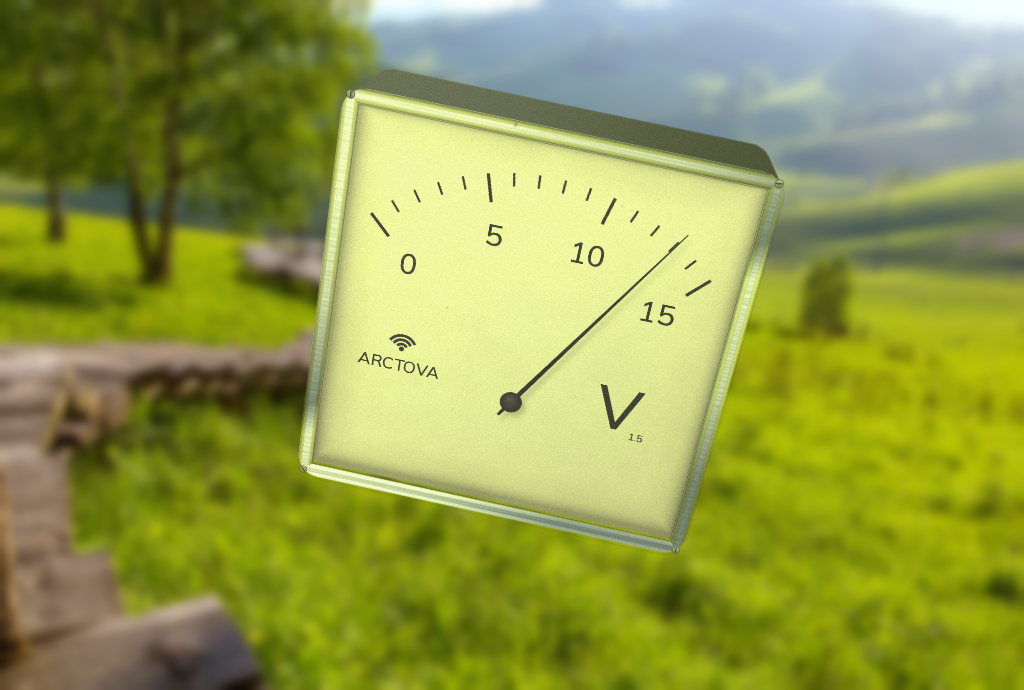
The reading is 13 V
